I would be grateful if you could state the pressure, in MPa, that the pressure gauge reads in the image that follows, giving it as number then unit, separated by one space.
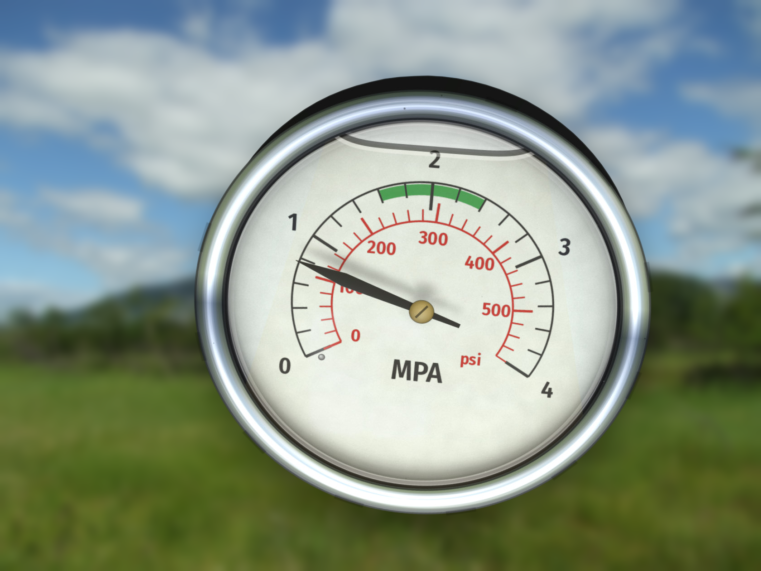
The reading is 0.8 MPa
